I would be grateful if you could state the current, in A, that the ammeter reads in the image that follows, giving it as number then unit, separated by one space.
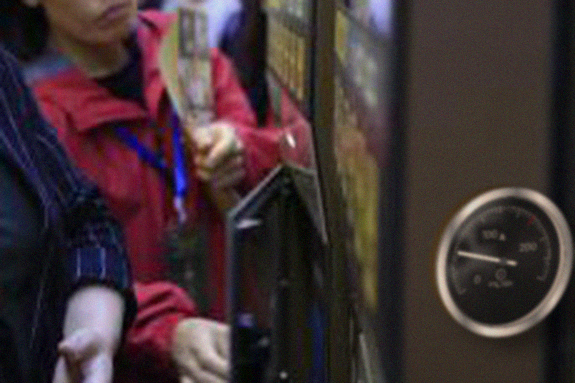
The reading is 50 A
